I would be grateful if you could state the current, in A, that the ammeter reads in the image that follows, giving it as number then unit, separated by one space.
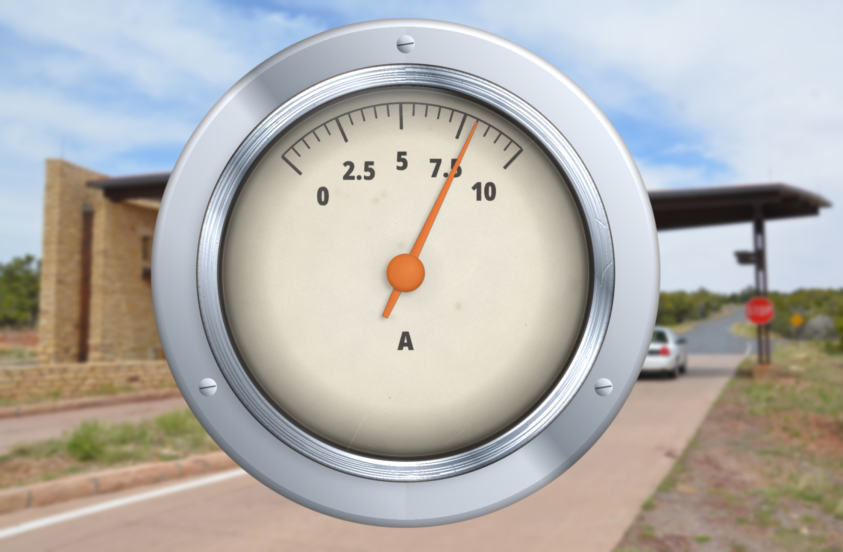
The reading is 8 A
